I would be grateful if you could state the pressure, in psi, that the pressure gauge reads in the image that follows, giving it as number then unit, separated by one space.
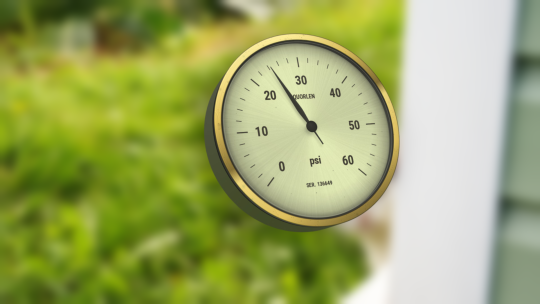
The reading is 24 psi
